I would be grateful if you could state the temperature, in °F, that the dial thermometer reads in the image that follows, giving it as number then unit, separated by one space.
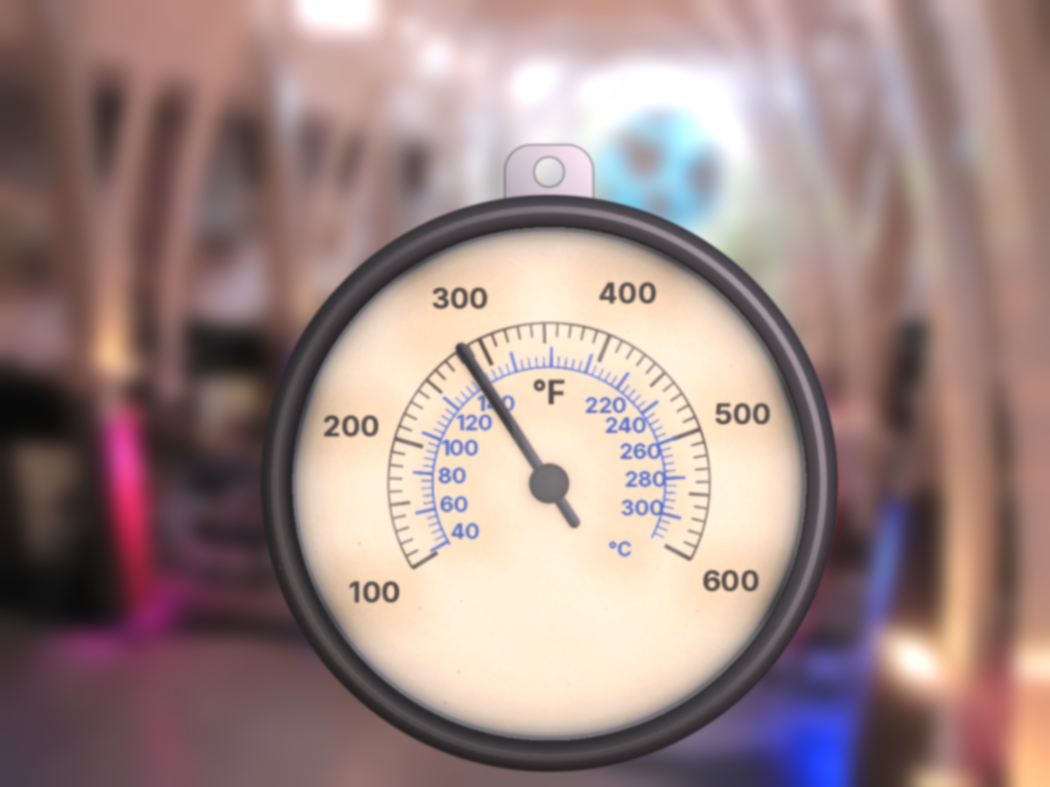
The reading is 285 °F
